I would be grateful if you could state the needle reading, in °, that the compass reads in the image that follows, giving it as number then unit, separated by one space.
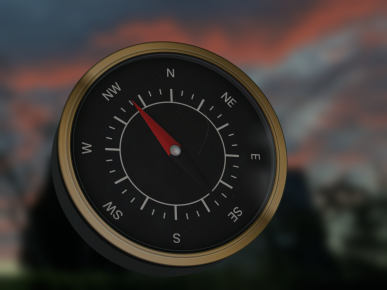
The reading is 320 °
